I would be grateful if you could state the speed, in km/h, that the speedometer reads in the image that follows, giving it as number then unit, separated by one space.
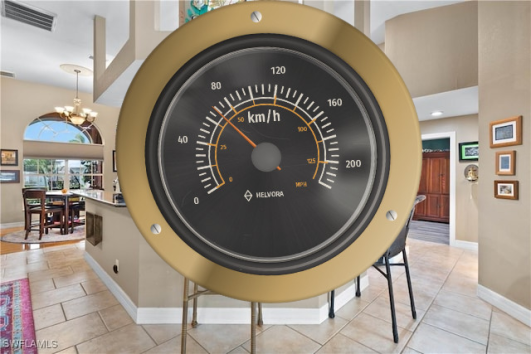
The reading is 70 km/h
